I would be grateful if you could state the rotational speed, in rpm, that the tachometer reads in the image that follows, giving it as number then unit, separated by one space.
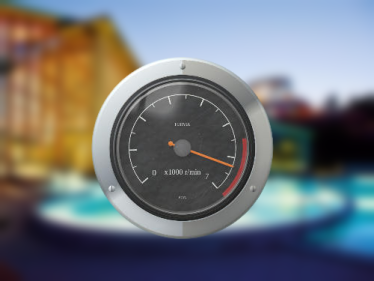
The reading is 6250 rpm
